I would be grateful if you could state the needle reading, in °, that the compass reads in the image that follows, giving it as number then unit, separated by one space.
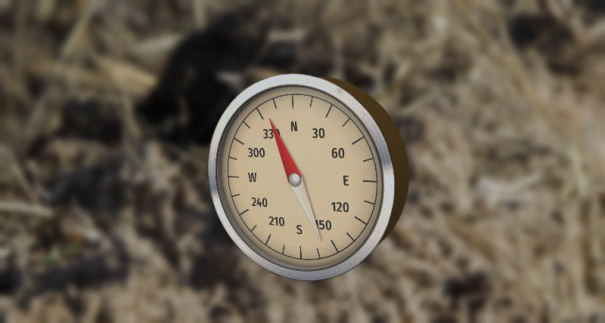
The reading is 337.5 °
